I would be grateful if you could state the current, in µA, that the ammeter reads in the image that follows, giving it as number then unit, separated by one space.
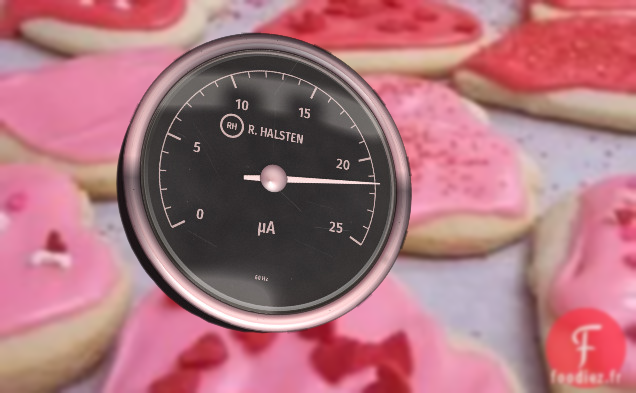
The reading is 21.5 µA
